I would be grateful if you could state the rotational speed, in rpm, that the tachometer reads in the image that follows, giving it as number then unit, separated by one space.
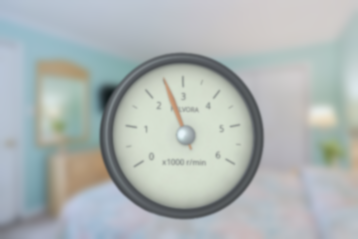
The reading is 2500 rpm
